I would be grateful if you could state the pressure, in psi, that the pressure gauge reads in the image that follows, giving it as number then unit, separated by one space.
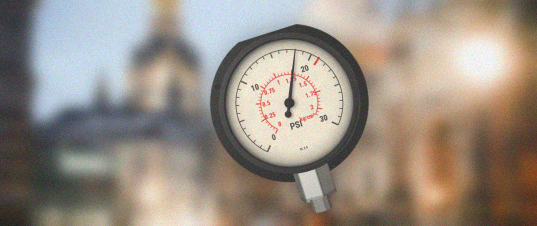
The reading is 18 psi
